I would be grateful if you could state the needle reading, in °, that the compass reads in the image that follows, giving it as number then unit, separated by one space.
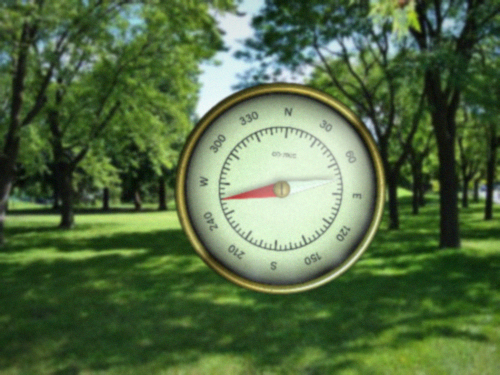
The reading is 255 °
